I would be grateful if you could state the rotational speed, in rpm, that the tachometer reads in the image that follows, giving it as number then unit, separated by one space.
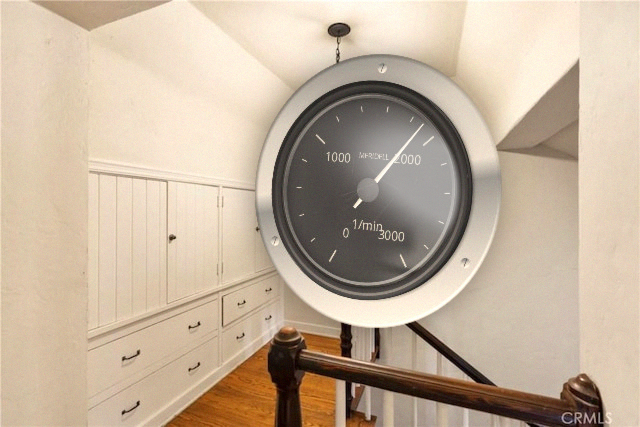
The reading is 1900 rpm
